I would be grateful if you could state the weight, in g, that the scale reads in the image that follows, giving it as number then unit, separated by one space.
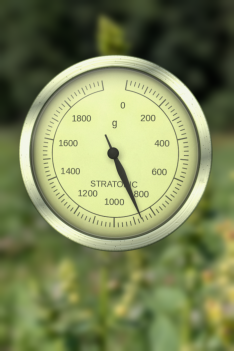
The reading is 860 g
